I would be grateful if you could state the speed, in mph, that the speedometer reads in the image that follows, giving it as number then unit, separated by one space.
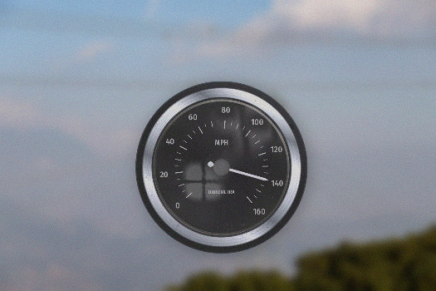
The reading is 140 mph
